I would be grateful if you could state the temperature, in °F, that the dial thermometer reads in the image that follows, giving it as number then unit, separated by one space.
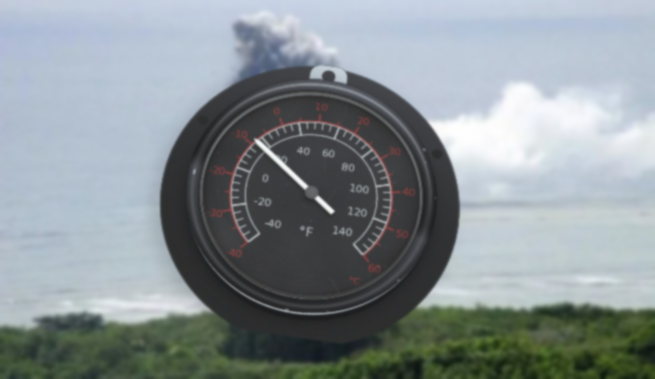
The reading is 16 °F
